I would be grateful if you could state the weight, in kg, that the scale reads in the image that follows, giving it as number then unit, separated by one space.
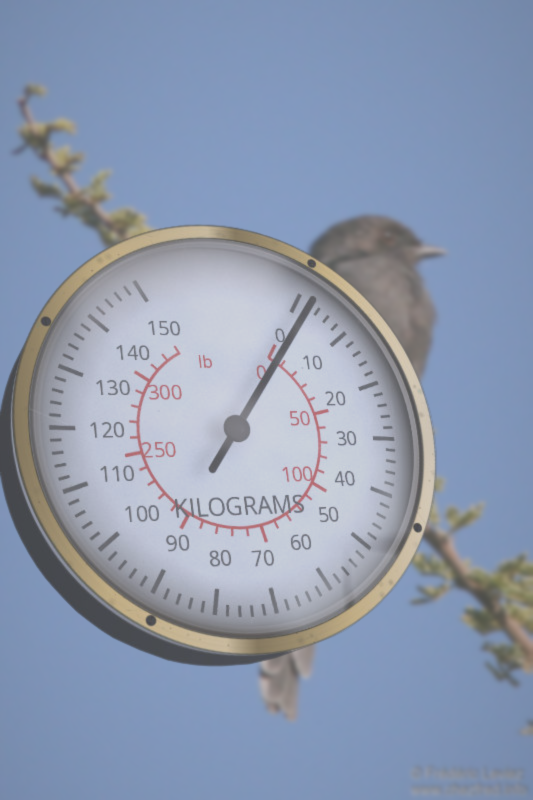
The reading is 2 kg
